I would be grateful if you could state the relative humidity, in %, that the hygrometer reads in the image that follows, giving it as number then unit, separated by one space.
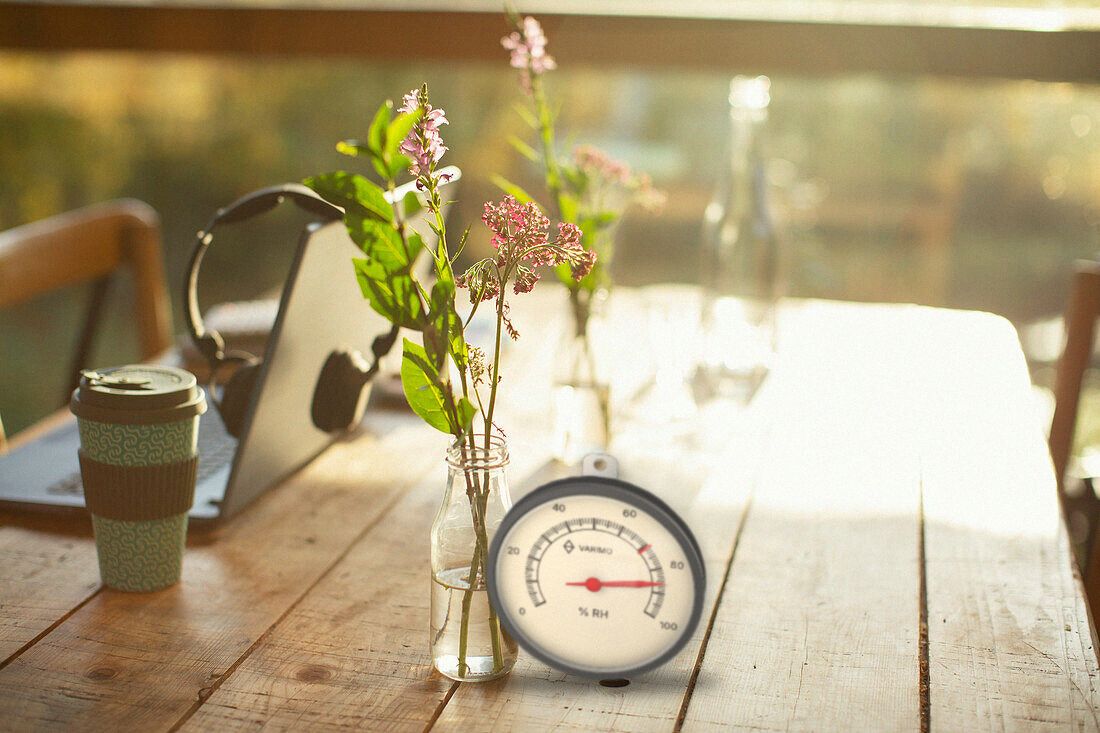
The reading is 85 %
